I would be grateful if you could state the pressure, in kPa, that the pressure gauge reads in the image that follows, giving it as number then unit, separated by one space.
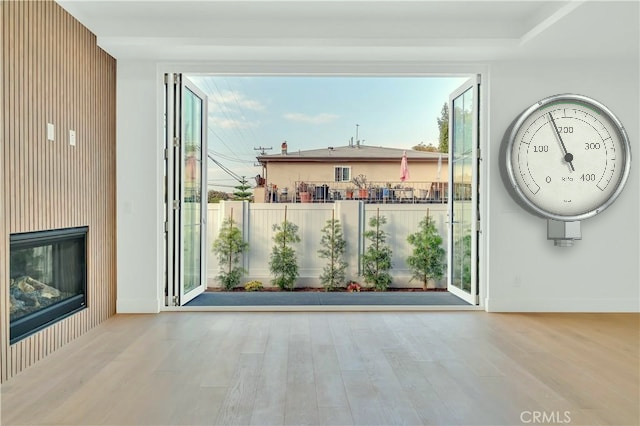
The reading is 170 kPa
